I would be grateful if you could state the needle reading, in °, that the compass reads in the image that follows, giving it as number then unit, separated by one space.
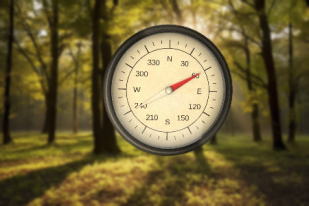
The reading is 60 °
